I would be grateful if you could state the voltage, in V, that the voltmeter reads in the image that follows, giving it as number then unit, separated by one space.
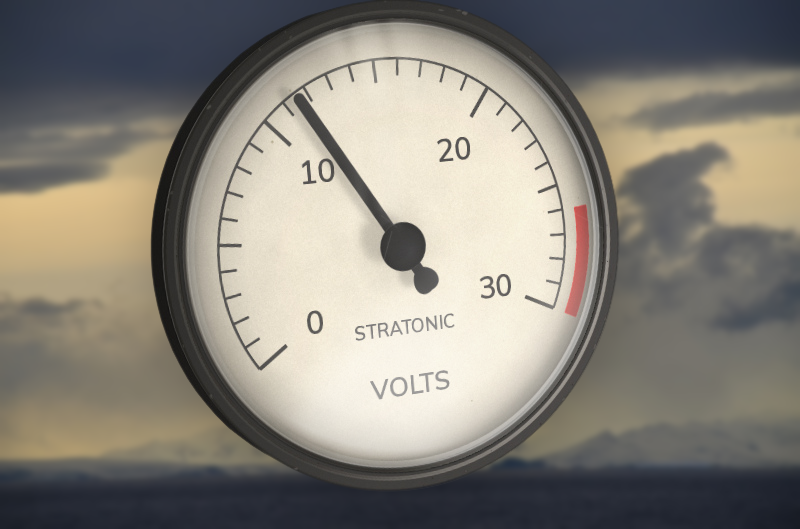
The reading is 11.5 V
